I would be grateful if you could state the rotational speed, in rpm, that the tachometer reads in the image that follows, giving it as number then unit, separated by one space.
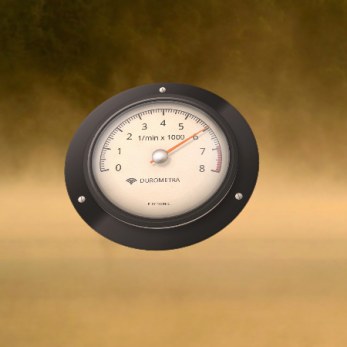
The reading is 6000 rpm
